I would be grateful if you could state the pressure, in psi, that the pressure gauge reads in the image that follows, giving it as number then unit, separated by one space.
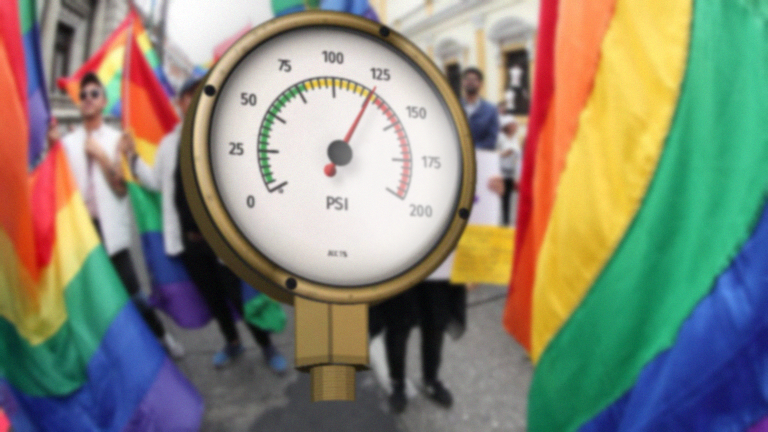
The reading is 125 psi
